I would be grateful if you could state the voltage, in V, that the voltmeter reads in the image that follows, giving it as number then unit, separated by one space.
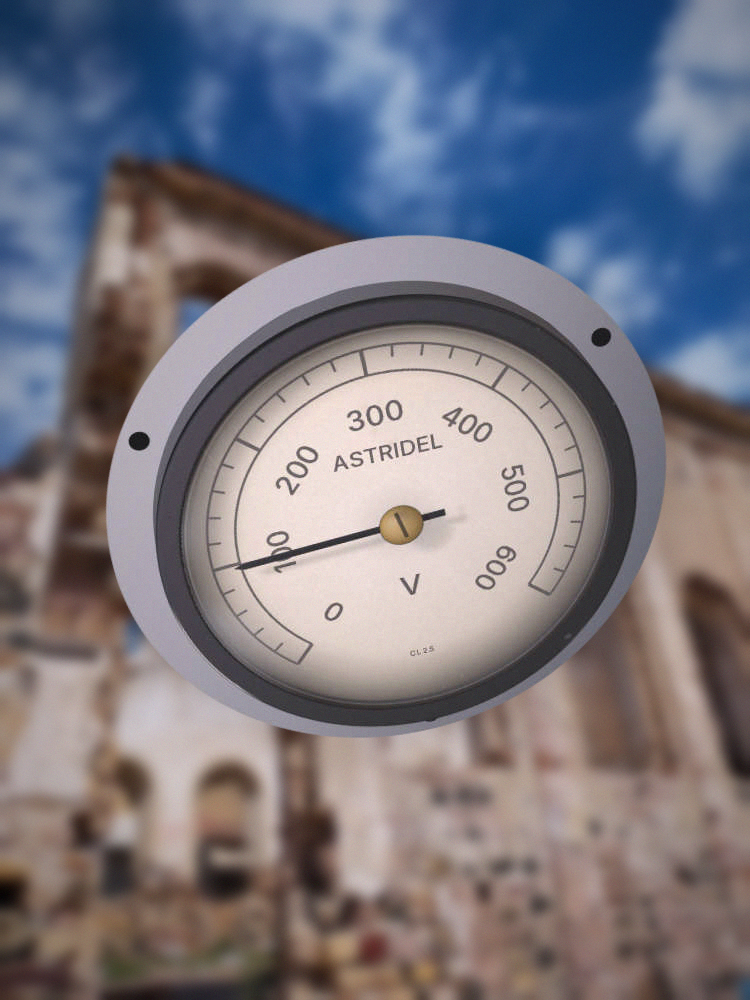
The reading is 100 V
